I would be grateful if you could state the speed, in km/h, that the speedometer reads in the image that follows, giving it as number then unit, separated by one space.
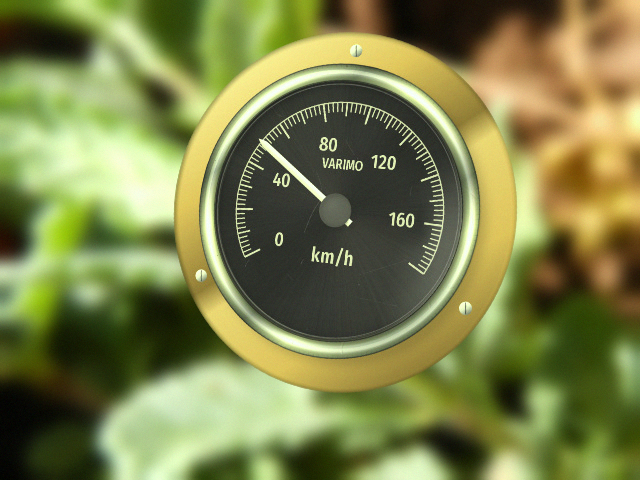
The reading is 50 km/h
